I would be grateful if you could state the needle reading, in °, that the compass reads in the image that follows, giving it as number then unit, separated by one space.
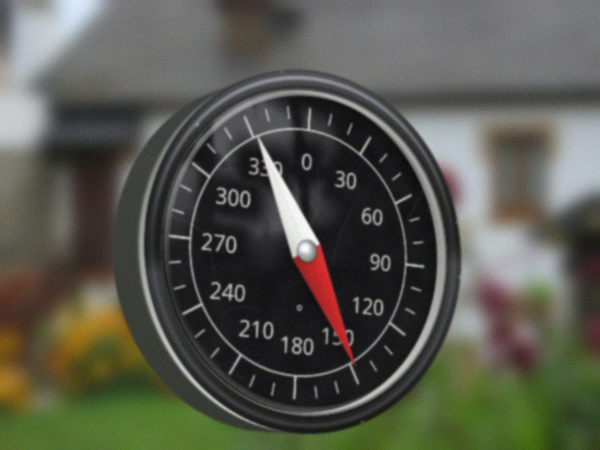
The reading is 150 °
